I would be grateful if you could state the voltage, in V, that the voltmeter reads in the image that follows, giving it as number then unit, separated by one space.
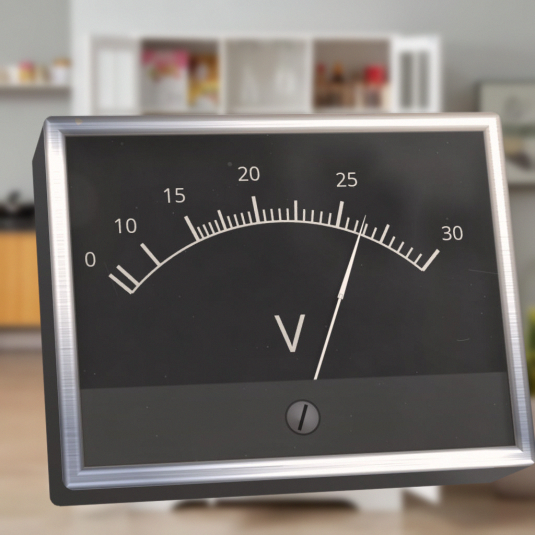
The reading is 26.25 V
